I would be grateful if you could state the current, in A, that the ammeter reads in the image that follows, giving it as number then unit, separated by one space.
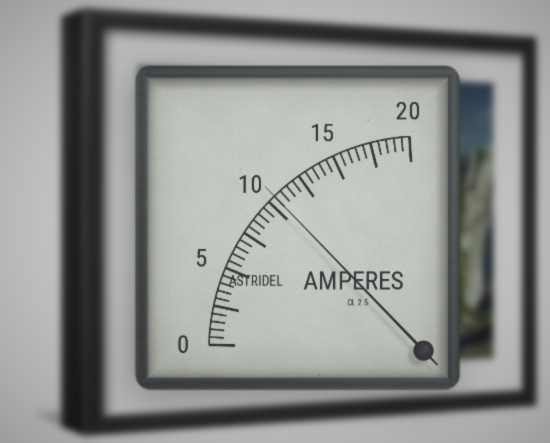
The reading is 10.5 A
